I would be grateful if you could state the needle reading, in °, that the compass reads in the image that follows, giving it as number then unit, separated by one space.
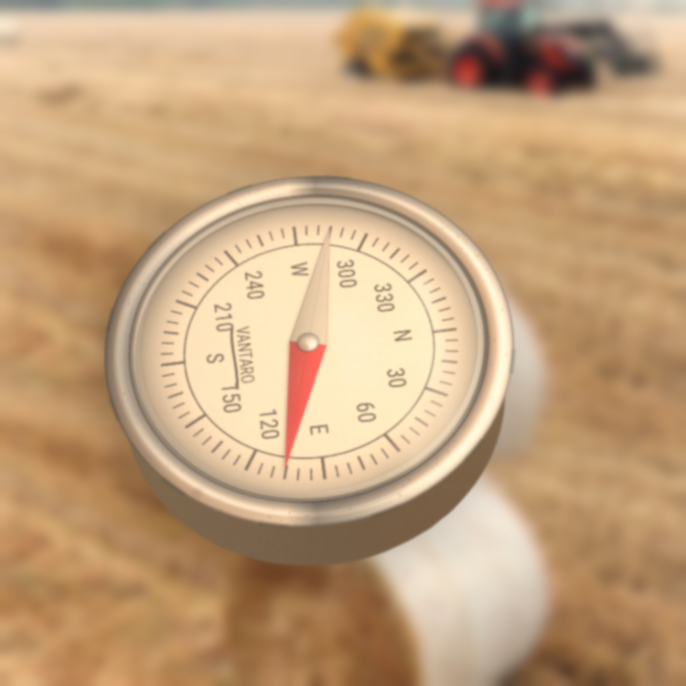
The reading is 105 °
